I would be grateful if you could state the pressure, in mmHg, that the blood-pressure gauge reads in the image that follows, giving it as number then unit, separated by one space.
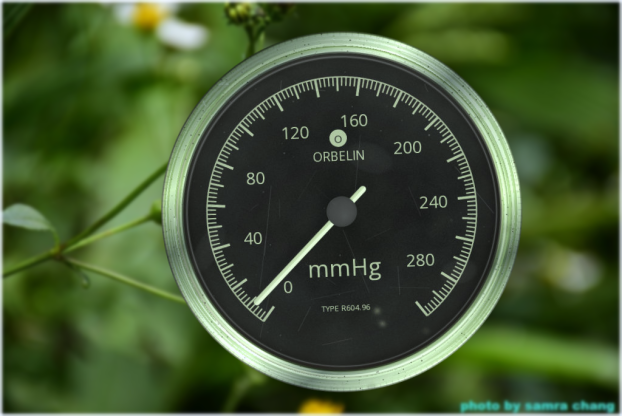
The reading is 8 mmHg
